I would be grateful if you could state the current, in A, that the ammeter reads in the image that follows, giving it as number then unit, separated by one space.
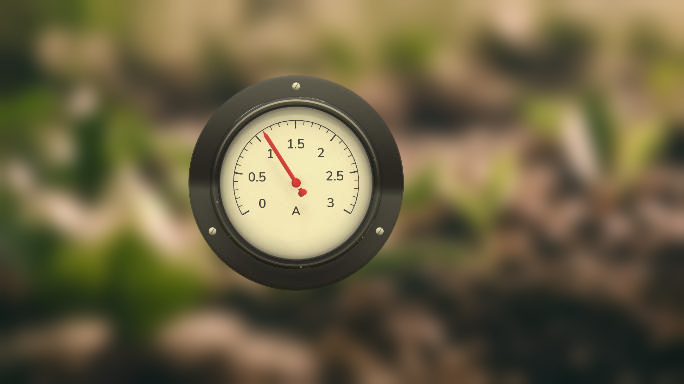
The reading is 1.1 A
